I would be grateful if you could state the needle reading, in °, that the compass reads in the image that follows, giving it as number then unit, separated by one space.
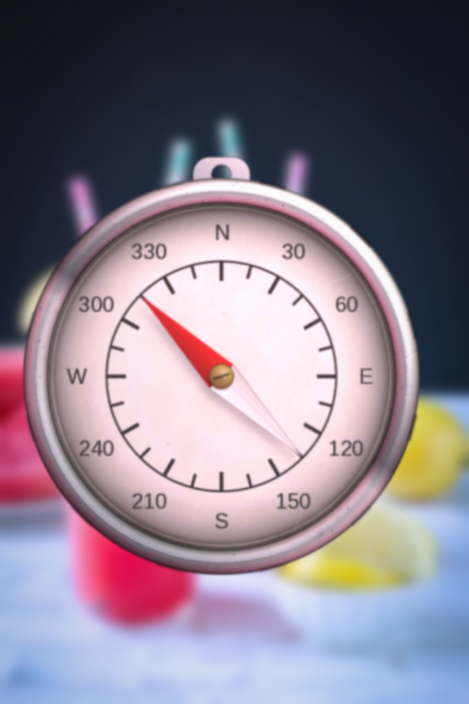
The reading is 315 °
